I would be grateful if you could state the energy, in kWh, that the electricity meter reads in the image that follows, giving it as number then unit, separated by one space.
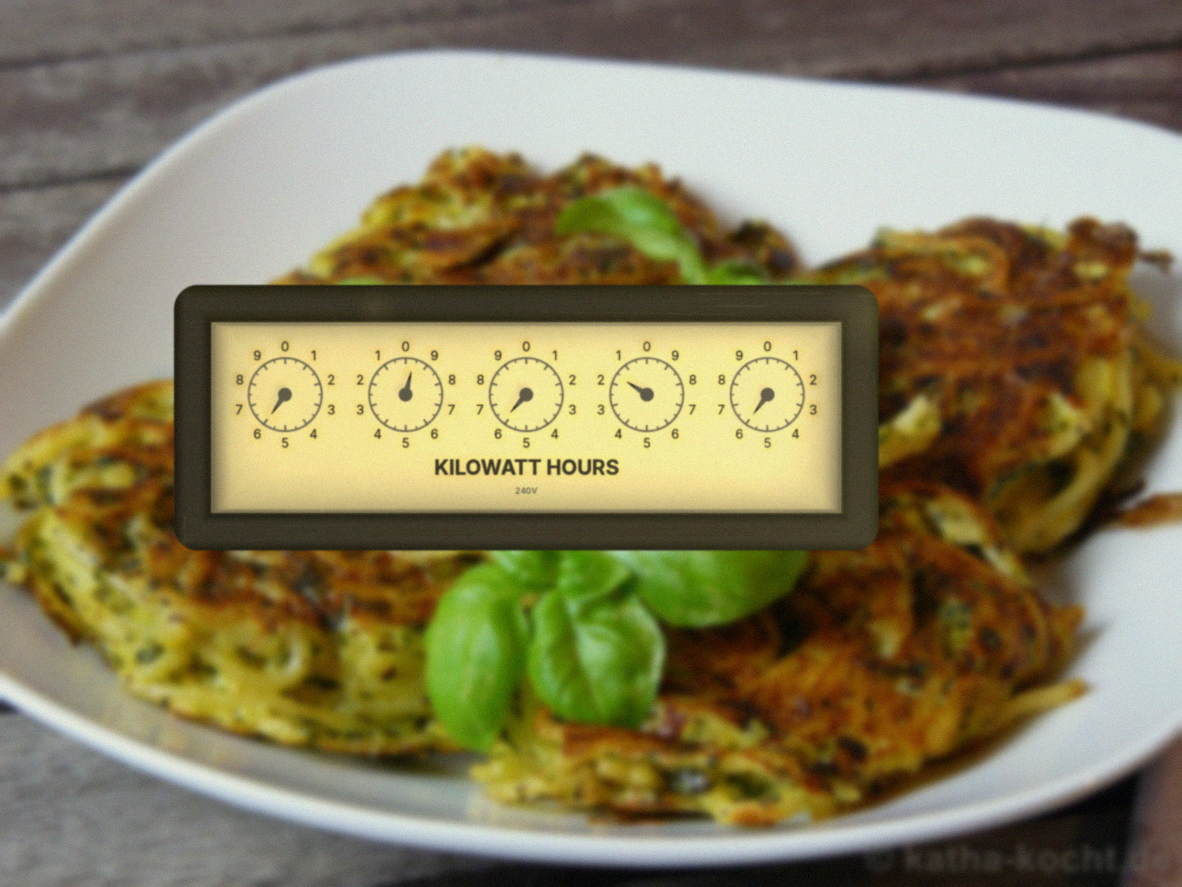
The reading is 59616 kWh
